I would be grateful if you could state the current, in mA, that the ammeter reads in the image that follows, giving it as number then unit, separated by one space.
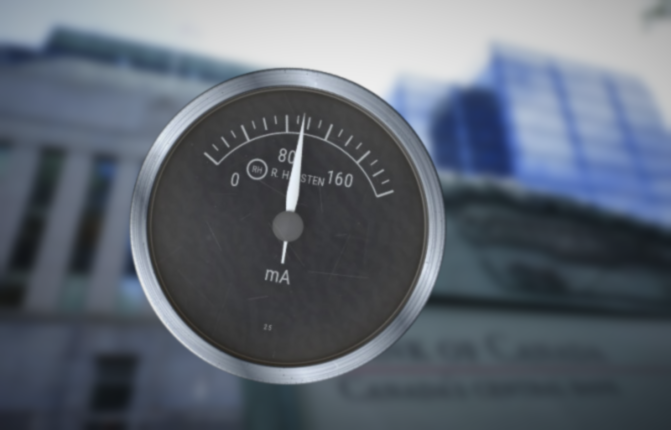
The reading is 95 mA
